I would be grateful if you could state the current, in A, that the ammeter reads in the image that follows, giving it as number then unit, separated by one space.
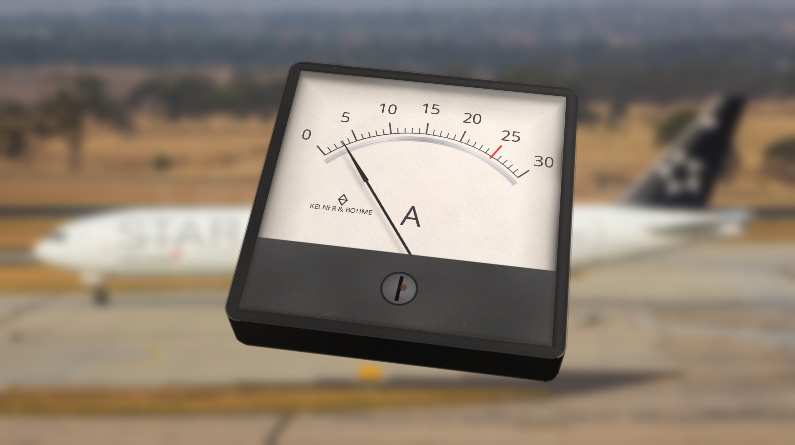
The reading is 3 A
